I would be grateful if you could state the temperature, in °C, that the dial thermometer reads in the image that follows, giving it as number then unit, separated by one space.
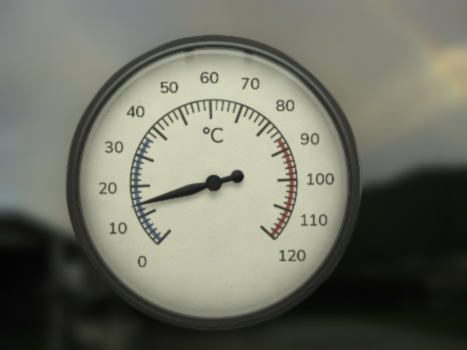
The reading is 14 °C
